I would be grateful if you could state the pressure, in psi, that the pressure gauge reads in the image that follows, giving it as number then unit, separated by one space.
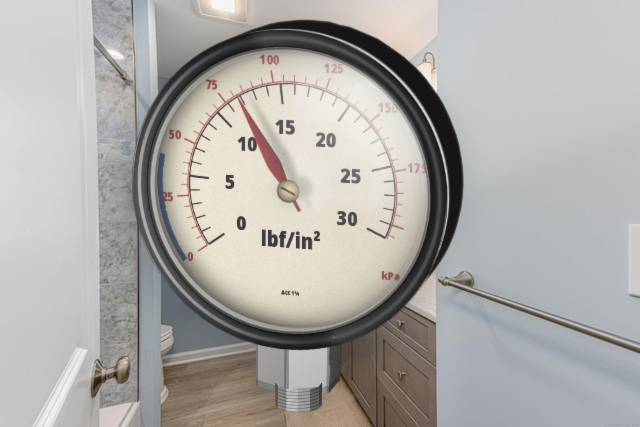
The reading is 12 psi
